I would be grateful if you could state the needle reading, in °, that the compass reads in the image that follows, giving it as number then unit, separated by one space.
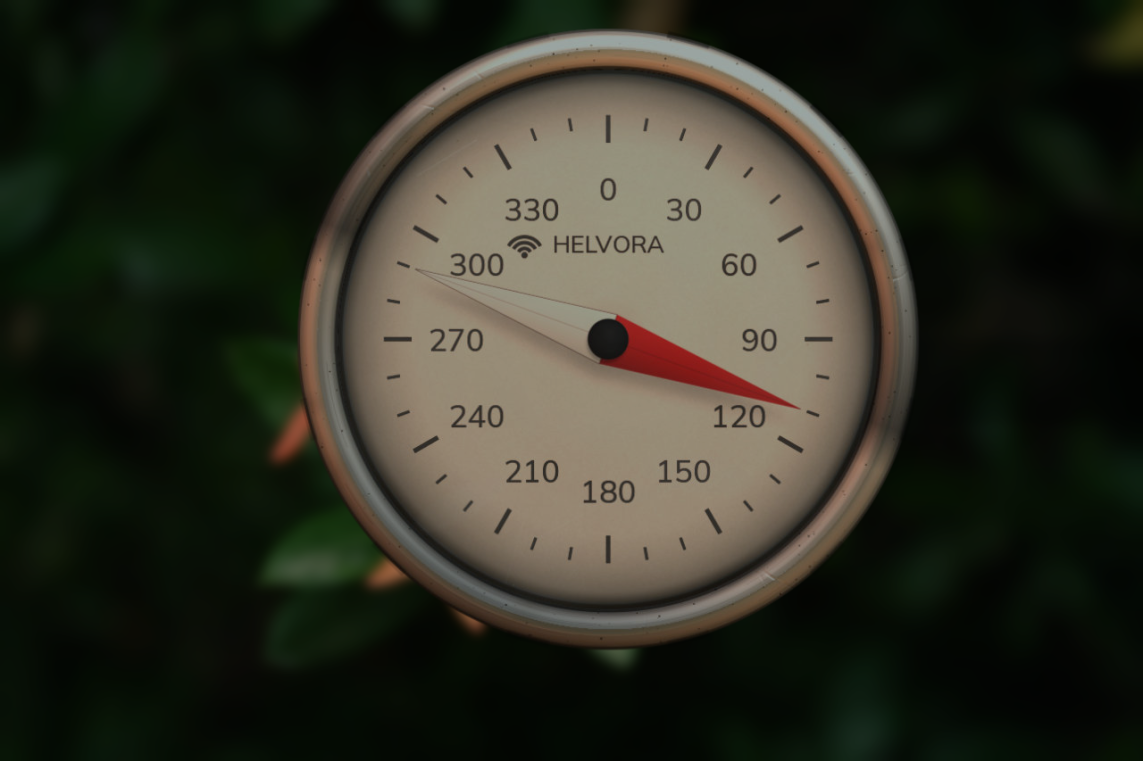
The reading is 110 °
